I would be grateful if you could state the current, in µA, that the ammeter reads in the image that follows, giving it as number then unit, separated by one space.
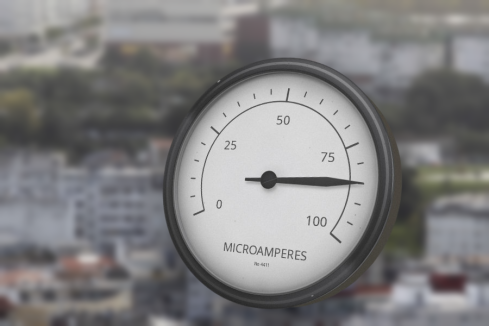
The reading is 85 µA
